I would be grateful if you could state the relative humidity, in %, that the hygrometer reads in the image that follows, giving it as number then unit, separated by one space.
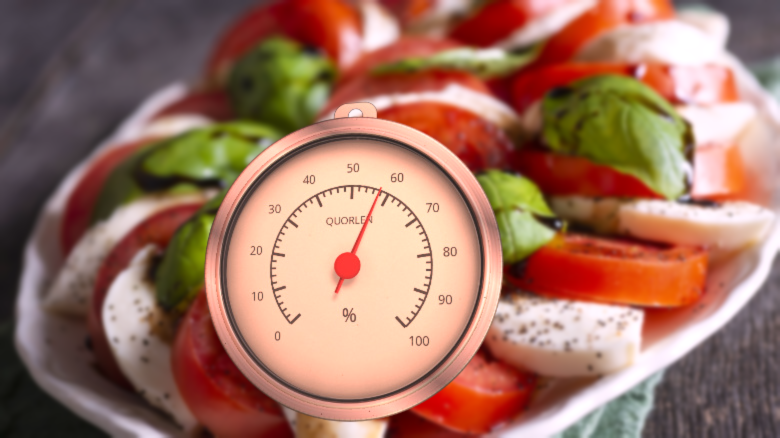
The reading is 58 %
